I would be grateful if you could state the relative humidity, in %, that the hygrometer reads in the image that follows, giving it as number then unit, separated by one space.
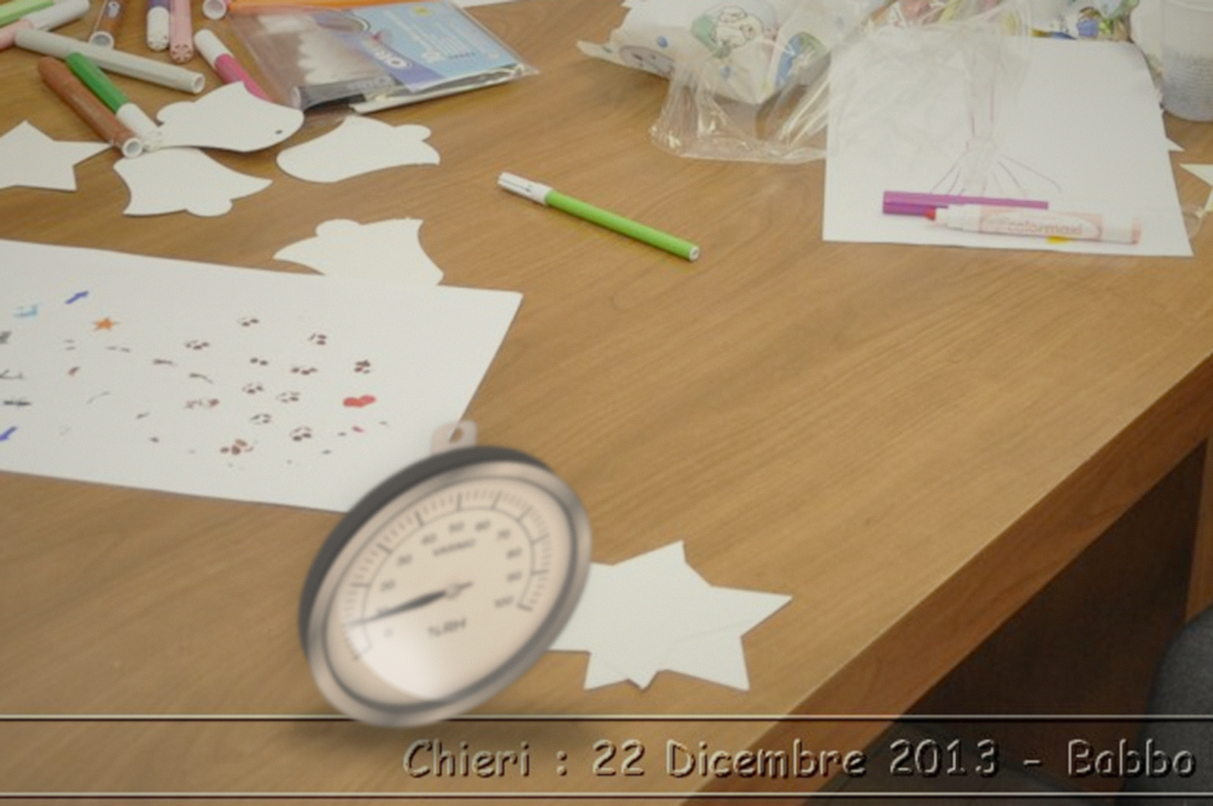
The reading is 10 %
